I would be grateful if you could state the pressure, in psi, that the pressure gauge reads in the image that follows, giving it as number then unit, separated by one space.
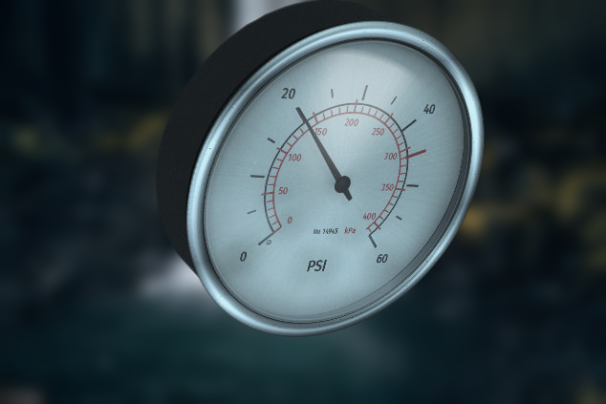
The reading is 20 psi
